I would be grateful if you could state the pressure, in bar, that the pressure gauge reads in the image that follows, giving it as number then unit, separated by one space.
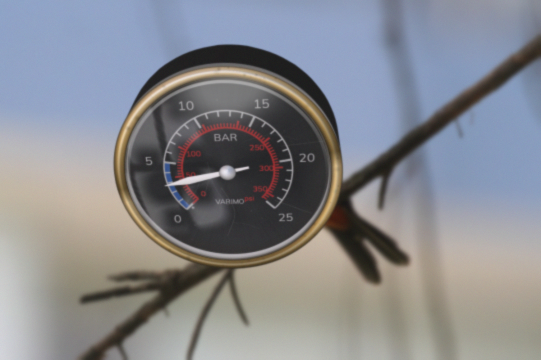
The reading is 3 bar
